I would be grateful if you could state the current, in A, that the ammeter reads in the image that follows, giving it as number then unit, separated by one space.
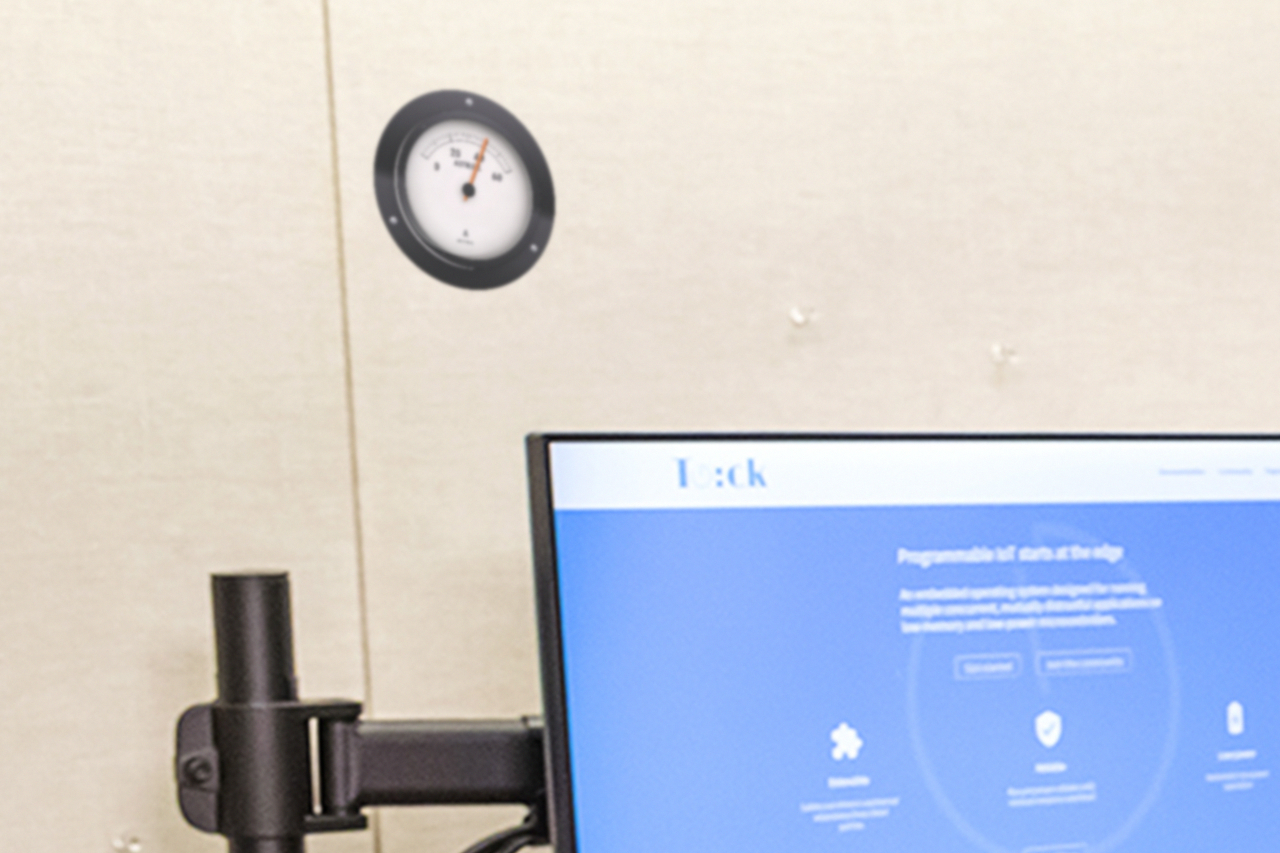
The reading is 40 A
